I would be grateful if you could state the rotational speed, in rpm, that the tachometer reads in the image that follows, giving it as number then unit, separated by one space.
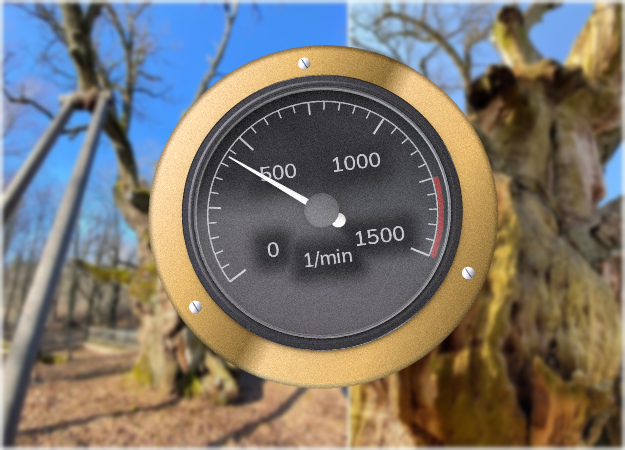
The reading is 425 rpm
